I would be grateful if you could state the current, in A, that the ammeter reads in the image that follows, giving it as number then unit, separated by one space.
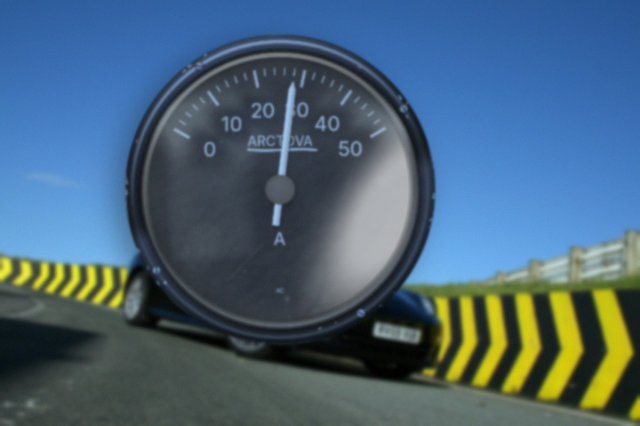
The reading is 28 A
